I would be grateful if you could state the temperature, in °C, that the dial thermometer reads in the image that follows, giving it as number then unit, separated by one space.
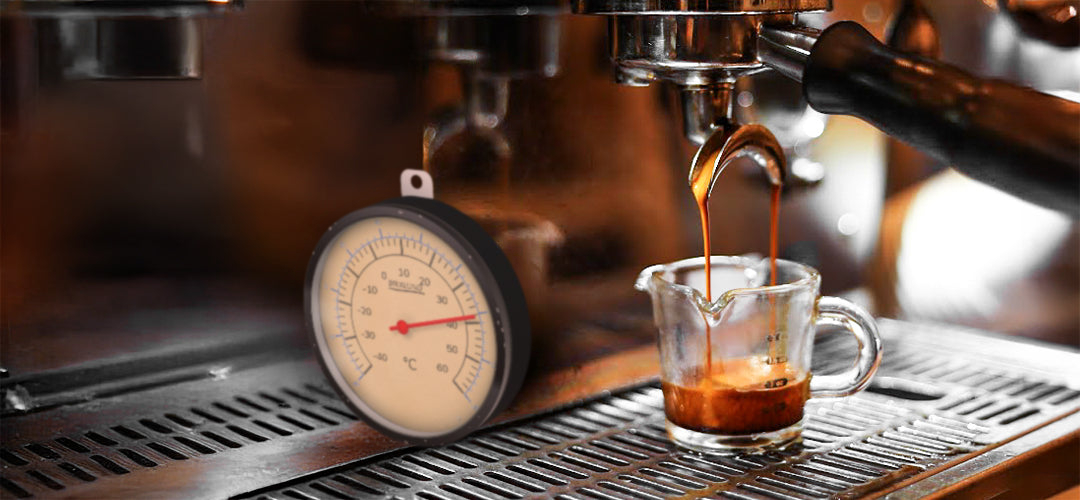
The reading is 38 °C
